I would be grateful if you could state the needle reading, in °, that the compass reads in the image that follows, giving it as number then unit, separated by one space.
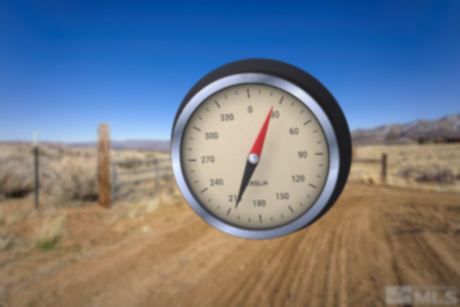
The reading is 25 °
